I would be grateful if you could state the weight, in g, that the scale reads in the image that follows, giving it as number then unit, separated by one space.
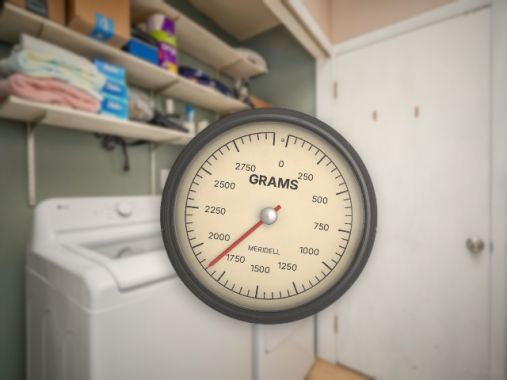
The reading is 1850 g
